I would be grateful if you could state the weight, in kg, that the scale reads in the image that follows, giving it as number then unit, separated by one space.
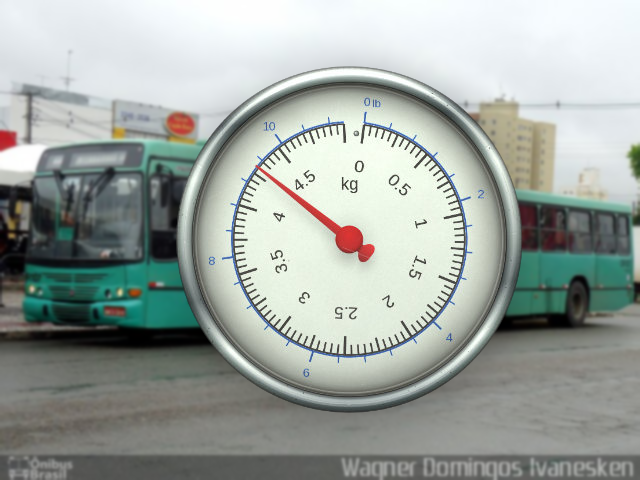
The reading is 4.3 kg
